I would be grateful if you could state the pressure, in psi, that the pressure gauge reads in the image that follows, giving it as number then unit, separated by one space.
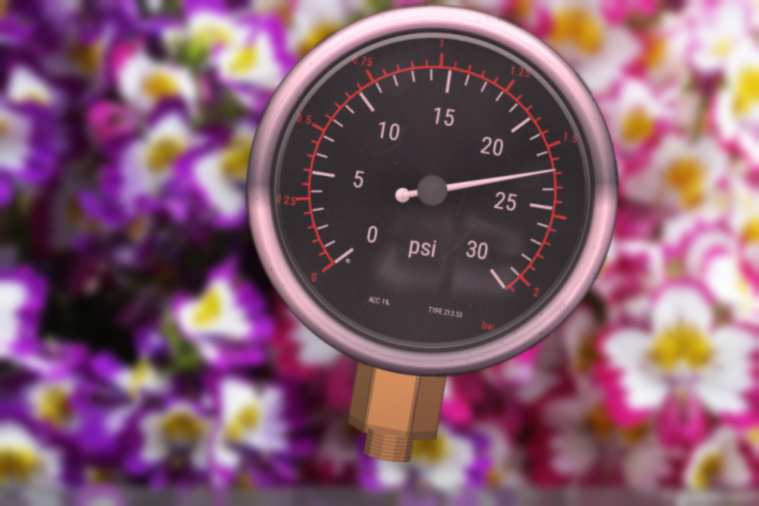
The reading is 23 psi
